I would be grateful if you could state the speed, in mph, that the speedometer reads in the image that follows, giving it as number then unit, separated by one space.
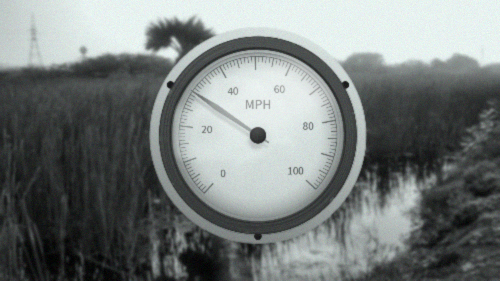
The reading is 30 mph
